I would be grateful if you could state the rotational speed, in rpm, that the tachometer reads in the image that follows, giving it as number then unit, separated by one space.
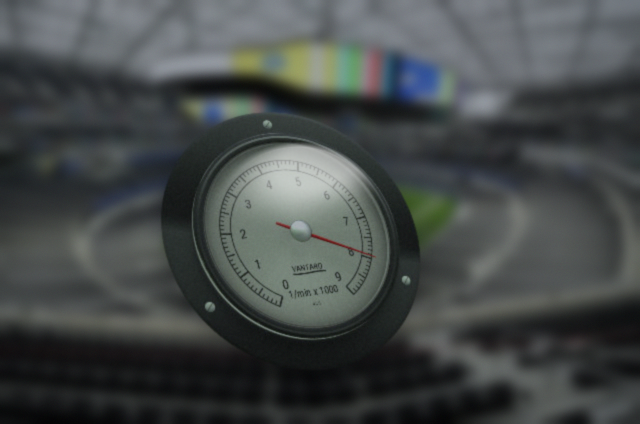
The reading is 8000 rpm
